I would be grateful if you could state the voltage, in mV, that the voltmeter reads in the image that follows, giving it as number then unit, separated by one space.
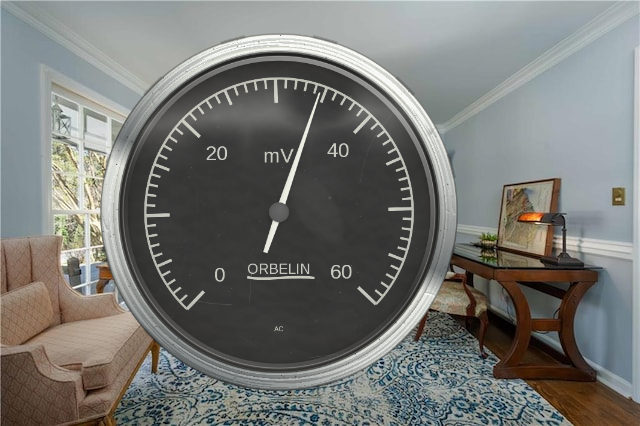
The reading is 34.5 mV
